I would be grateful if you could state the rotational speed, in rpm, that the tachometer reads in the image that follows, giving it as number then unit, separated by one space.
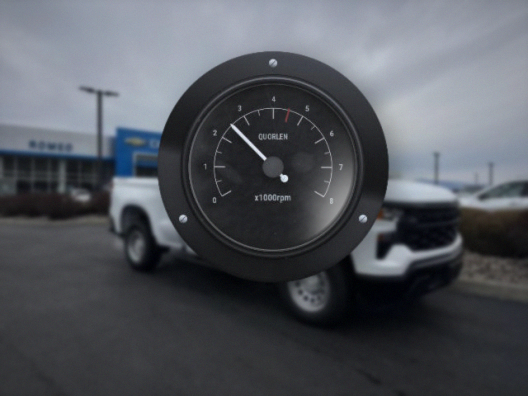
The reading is 2500 rpm
